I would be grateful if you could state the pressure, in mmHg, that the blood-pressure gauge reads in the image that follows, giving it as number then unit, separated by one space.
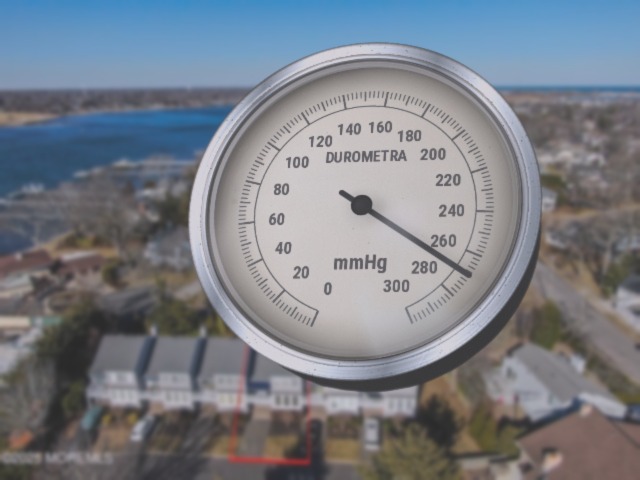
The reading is 270 mmHg
